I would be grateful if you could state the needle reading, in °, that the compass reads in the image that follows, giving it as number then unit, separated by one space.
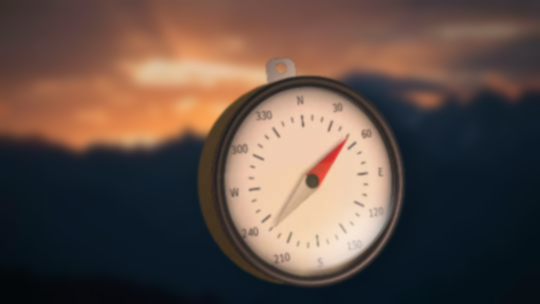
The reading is 50 °
